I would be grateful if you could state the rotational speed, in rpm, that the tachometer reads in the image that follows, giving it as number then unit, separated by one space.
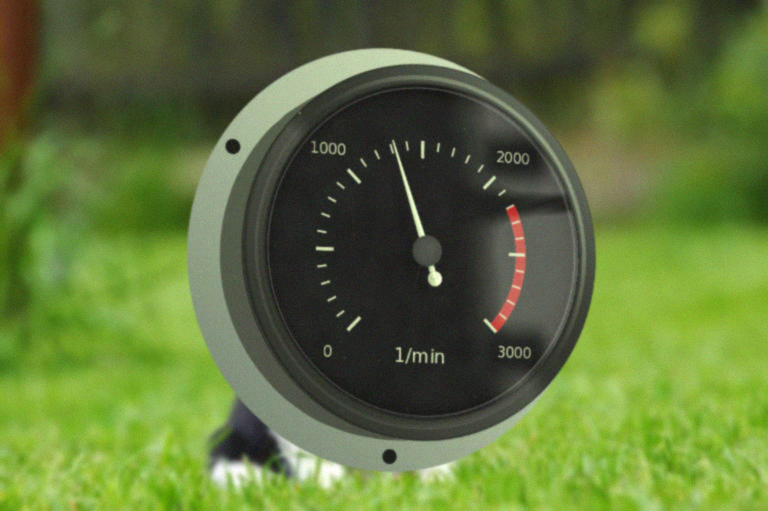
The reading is 1300 rpm
